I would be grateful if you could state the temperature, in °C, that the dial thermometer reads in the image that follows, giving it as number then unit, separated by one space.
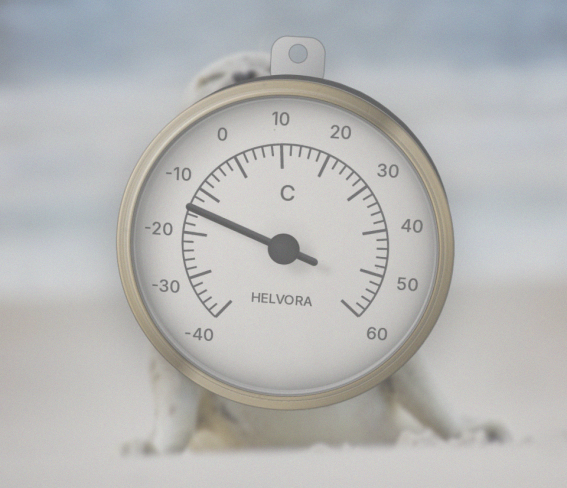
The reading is -14 °C
